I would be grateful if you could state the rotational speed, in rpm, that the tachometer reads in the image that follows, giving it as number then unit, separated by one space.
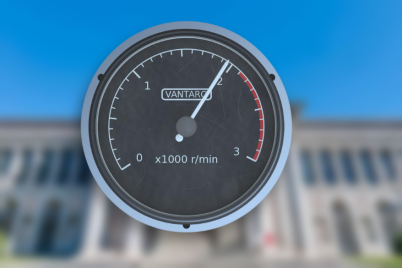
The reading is 1950 rpm
